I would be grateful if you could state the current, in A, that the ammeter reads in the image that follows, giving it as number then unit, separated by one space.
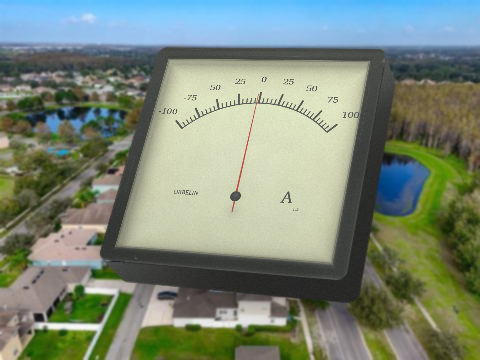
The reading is 0 A
